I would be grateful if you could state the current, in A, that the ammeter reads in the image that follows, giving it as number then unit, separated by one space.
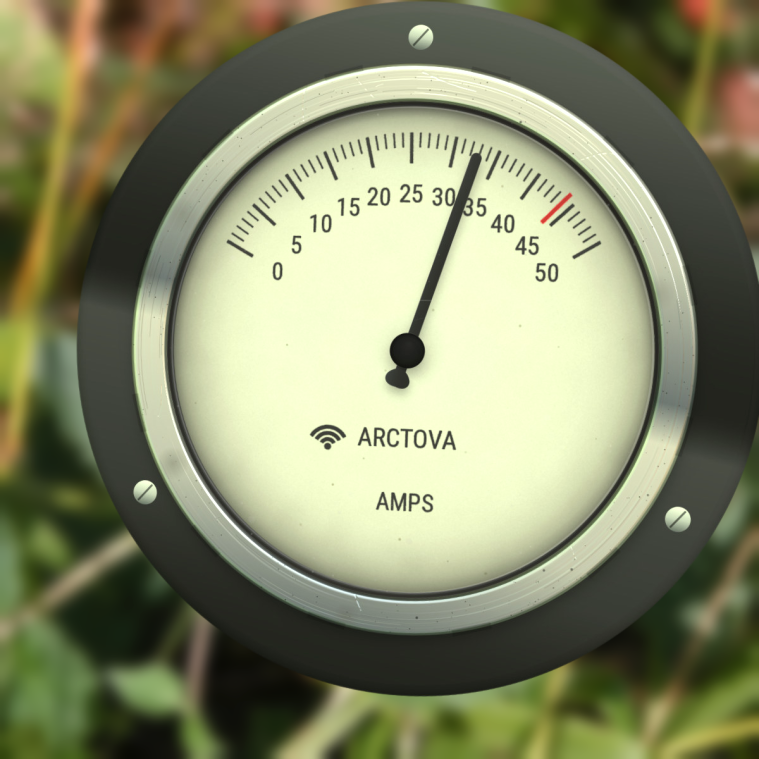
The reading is 33 A
